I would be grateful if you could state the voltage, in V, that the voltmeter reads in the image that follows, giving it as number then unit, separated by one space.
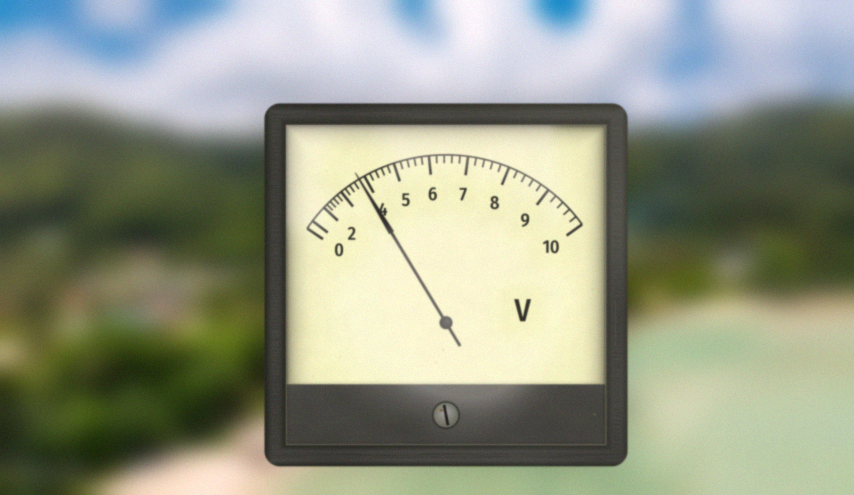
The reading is 3.8 V
